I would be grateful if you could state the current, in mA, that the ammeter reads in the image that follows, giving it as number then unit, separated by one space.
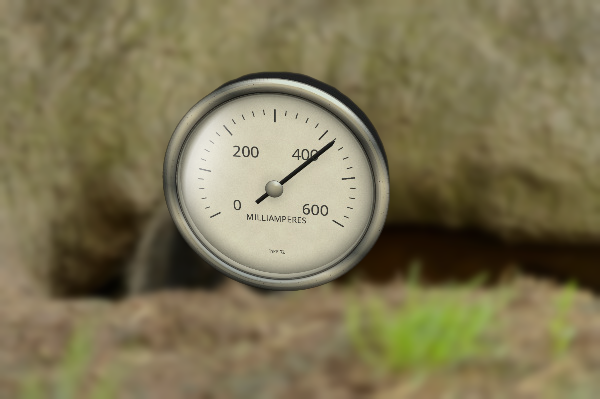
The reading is 420 mA
